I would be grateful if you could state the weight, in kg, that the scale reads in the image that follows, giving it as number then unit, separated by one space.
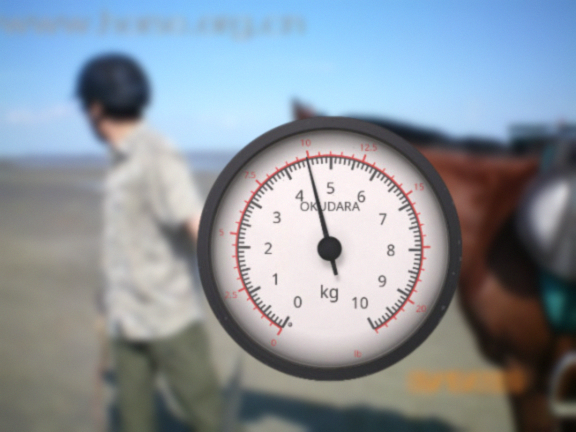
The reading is 4.5 kg
